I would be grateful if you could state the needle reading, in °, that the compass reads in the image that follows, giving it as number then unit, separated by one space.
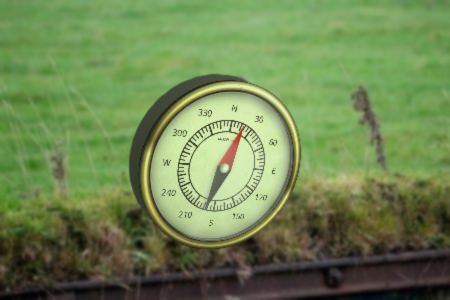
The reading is 15 °
